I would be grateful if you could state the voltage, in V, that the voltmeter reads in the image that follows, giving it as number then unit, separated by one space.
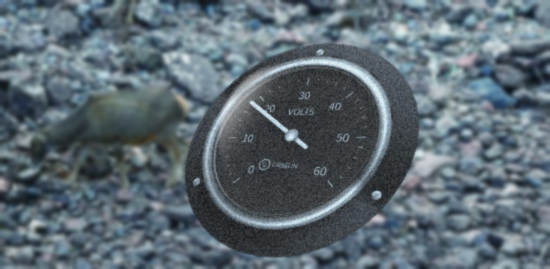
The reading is 18 V
